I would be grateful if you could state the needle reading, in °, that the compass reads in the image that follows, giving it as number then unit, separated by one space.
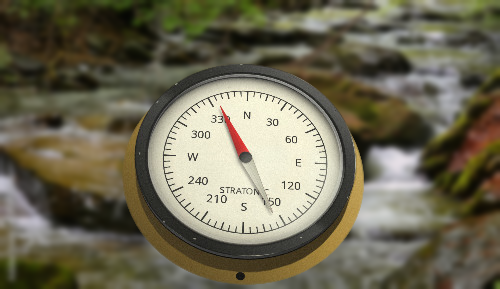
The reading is 335 °
